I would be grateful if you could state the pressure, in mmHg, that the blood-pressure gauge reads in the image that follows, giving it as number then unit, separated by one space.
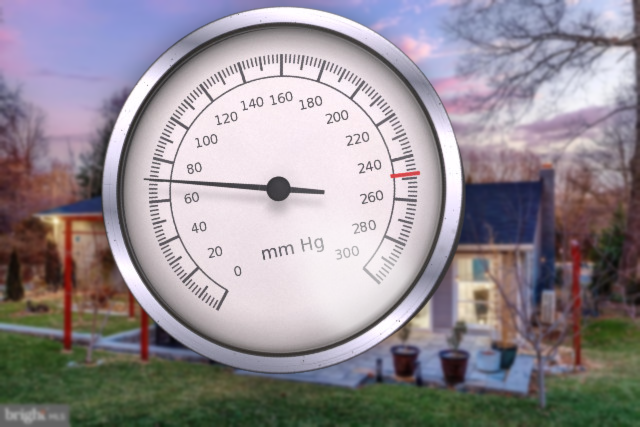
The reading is 70 mmHg
